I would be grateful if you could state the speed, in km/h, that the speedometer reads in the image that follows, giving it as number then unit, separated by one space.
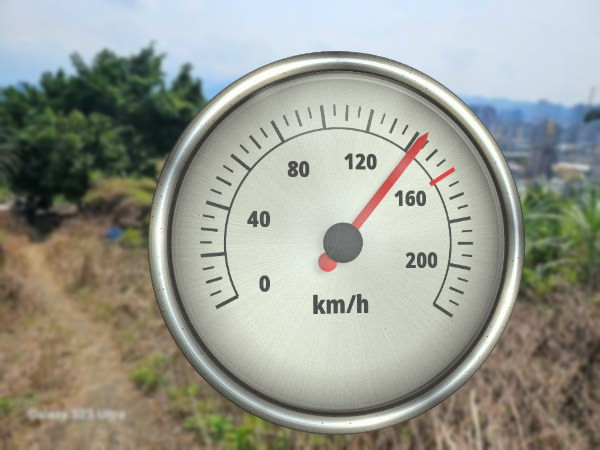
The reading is 142.5 km/h
